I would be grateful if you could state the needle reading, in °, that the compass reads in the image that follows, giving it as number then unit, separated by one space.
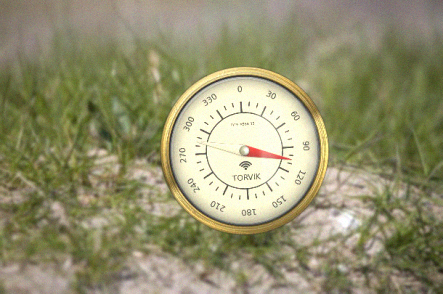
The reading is 105 °
